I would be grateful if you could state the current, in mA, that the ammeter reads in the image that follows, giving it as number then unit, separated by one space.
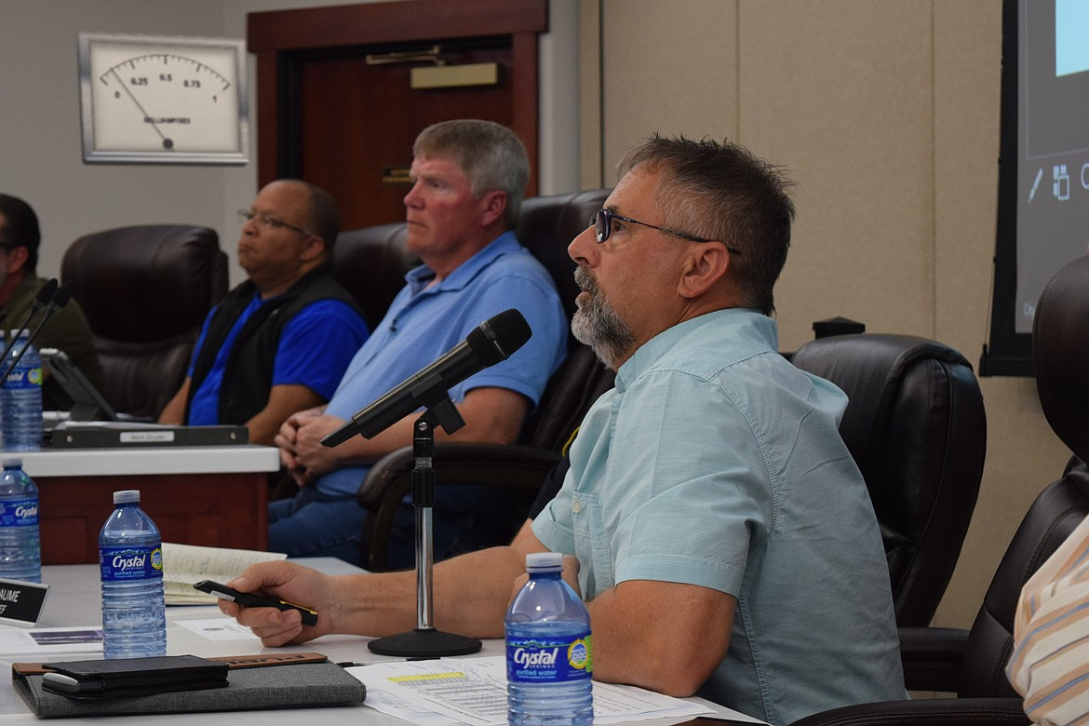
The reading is 0.1 mA
